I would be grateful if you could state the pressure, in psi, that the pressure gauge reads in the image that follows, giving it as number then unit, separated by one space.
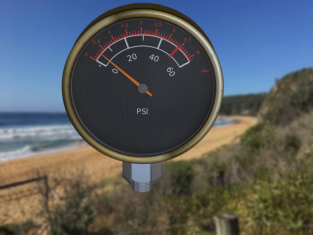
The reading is 5 psi
